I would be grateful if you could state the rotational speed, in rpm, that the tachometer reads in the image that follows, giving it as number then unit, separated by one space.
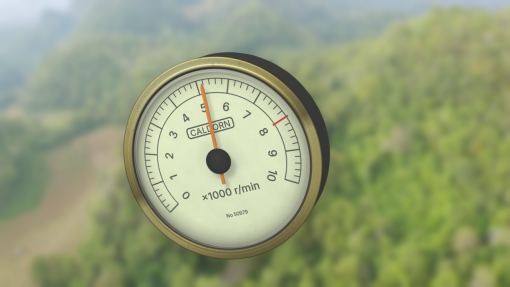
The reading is 5200 rpm
